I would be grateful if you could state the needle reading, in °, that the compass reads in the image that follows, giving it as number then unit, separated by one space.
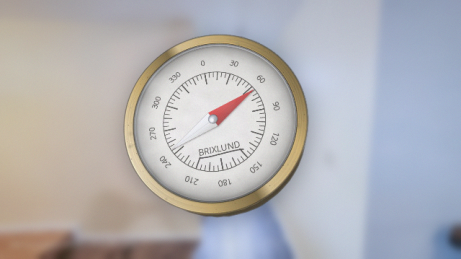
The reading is 65 °
